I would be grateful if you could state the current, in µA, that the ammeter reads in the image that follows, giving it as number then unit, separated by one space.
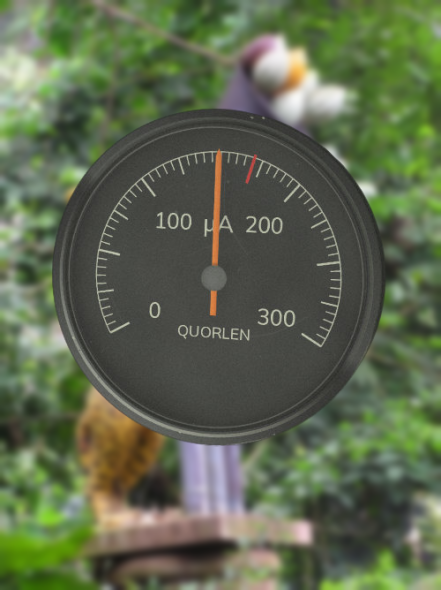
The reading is 150 µA
